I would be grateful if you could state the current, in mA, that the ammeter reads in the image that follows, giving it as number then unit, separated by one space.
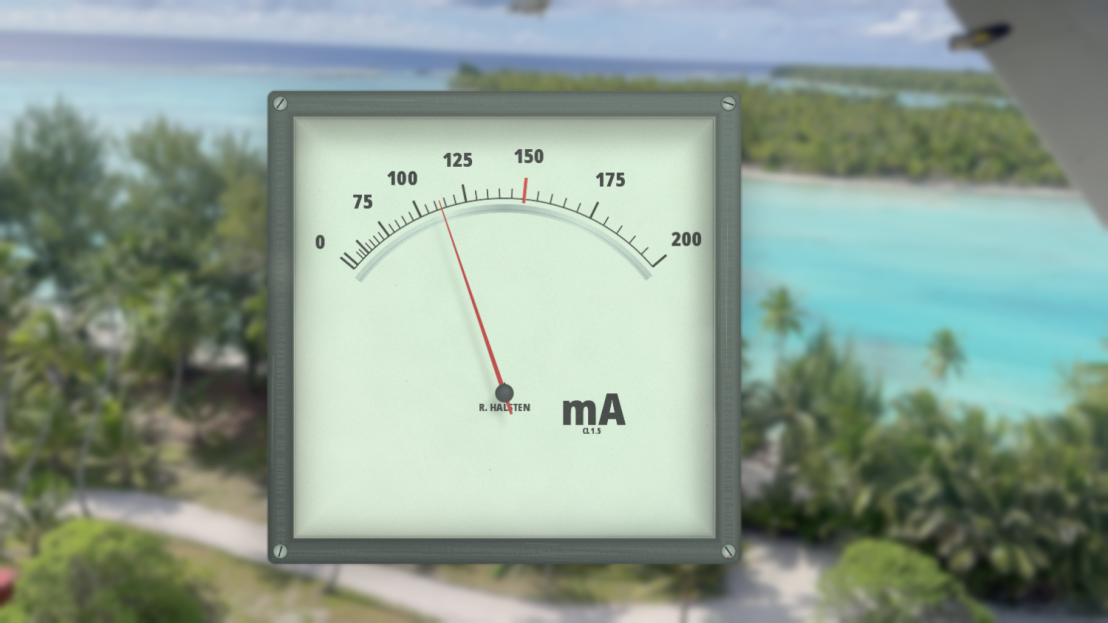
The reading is 112.5 mA
